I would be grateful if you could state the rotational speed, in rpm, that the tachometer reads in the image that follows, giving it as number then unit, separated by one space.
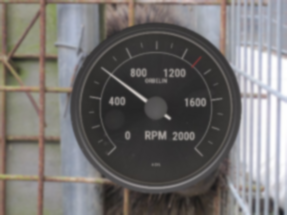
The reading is 600 rpm
